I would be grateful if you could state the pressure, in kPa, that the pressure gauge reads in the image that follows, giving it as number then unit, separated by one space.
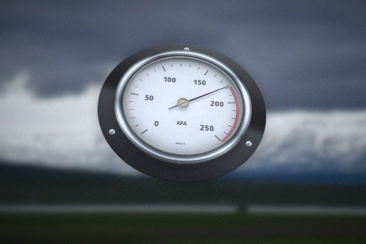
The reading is 180 kPa
